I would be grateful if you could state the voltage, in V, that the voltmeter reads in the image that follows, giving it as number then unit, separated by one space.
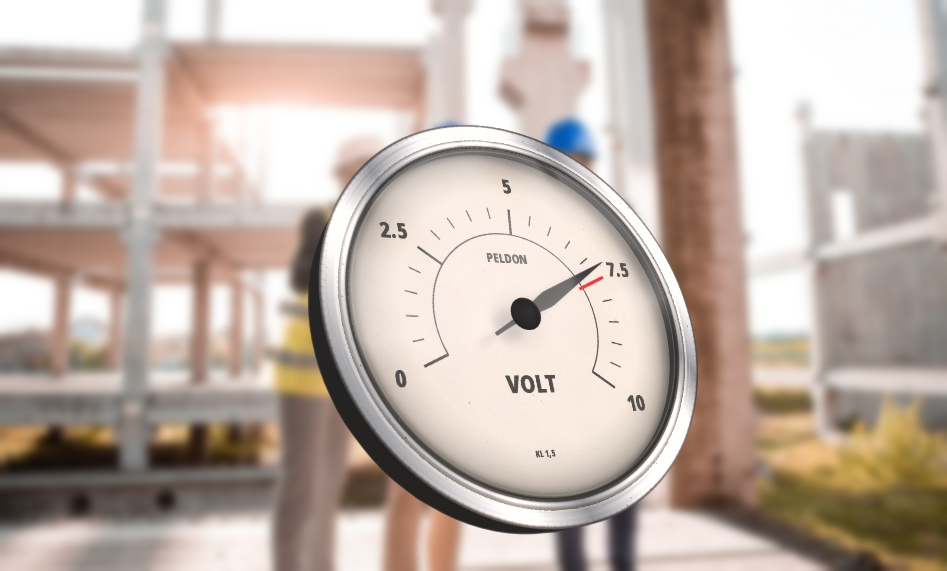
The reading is 7.25 V
